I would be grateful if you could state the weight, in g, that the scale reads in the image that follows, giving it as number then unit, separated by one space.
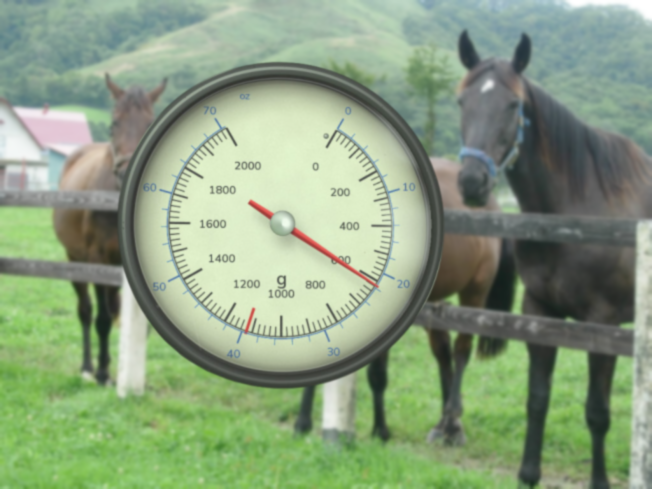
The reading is 620 g
